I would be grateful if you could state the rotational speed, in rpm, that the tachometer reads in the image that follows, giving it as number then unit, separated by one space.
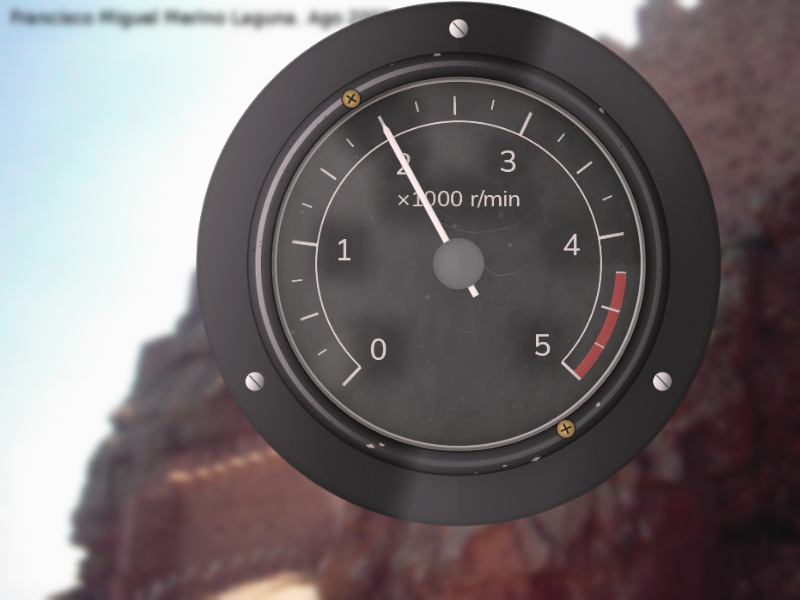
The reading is 2000 rpm
